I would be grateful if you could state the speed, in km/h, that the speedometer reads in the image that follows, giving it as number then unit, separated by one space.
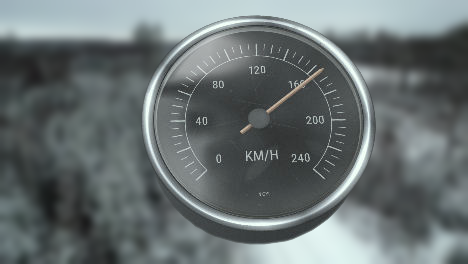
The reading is 165 km/h
